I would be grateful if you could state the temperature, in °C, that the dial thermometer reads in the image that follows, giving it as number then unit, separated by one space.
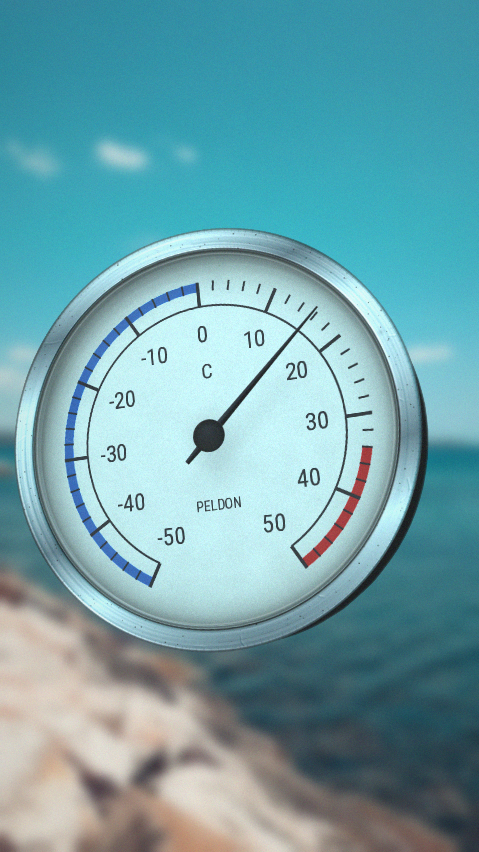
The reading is 16 °C
